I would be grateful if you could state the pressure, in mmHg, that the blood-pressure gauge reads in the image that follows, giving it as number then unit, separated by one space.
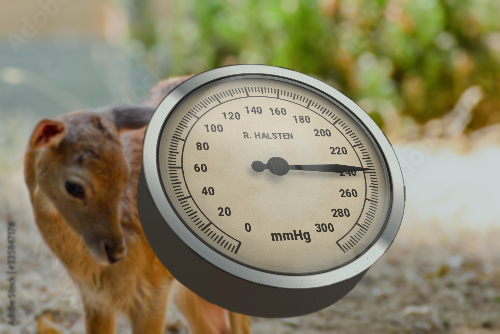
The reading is 240 mmHg
